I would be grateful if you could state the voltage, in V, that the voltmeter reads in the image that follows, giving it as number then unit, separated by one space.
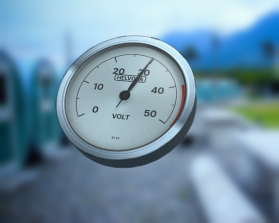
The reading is 30 V
